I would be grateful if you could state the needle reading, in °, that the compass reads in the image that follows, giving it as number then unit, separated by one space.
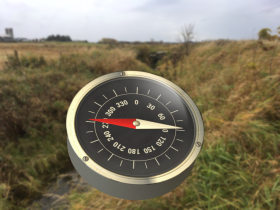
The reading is 270 °
